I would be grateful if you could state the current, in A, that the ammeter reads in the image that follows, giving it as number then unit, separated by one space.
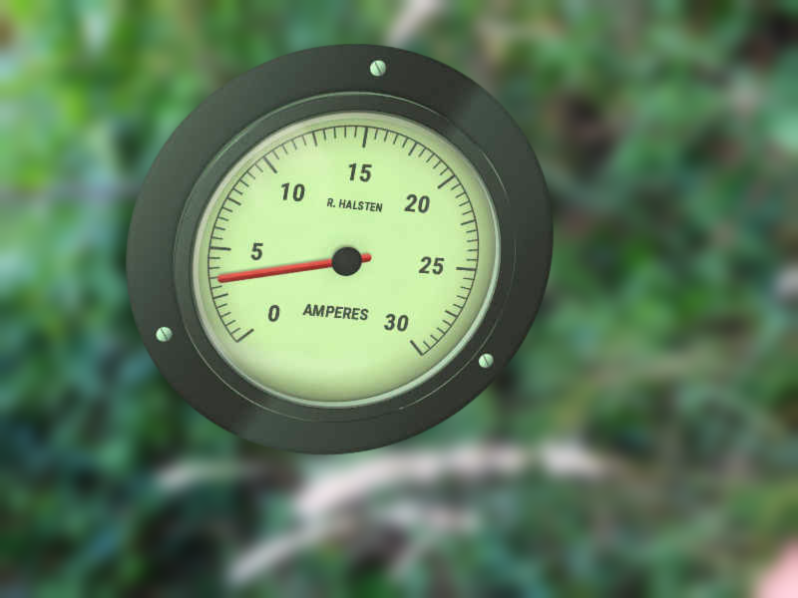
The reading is 3.5 A
